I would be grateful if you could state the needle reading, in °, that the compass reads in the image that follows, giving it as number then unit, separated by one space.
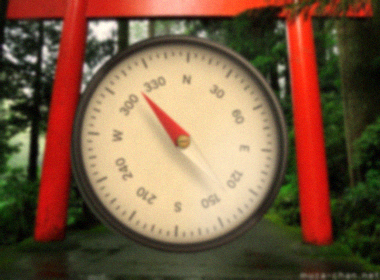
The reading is 315 °
